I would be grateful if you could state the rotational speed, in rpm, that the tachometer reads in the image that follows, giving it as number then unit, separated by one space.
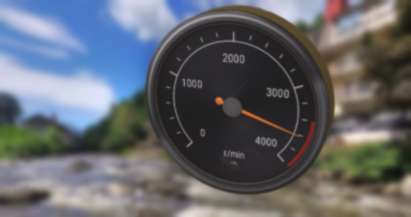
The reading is 3600 rpm
